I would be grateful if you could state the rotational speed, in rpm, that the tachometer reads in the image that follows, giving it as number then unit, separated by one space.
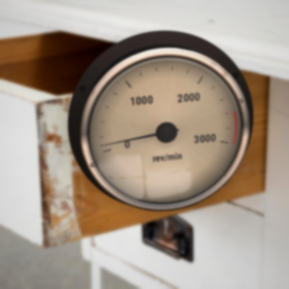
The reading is 100 rpm
